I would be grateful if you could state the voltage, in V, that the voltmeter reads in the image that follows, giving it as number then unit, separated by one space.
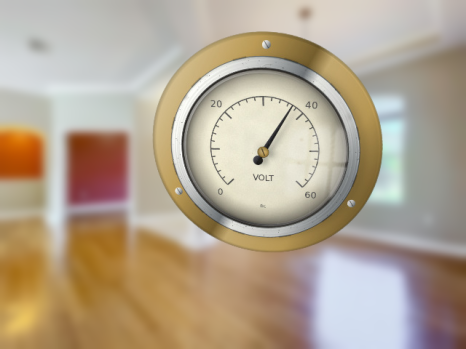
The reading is 37 V
